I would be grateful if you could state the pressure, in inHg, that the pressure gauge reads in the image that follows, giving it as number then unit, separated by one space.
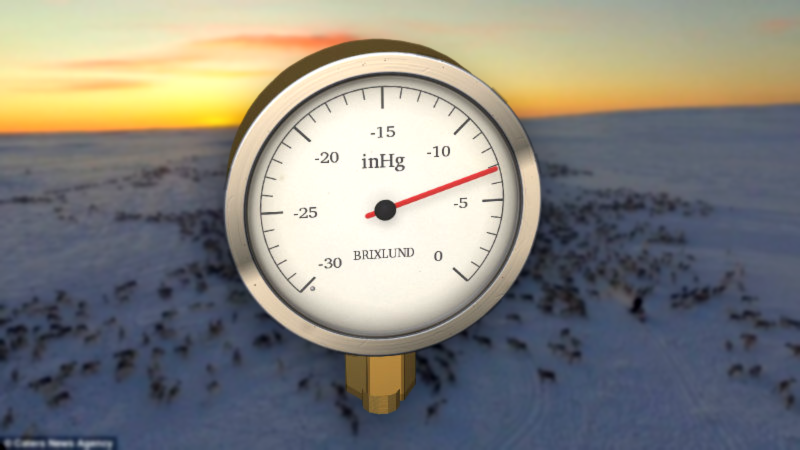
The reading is -7 inHg
